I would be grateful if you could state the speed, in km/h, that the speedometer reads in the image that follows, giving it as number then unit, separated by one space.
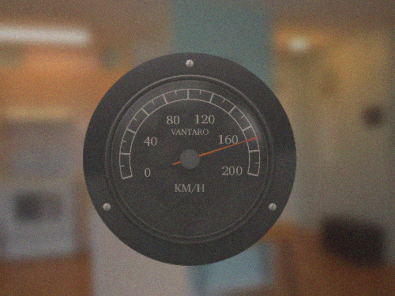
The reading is 170 km/h
